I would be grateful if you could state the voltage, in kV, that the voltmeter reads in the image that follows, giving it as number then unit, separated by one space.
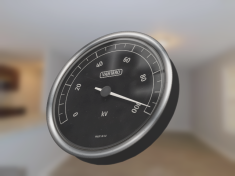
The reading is 97.5 kV
